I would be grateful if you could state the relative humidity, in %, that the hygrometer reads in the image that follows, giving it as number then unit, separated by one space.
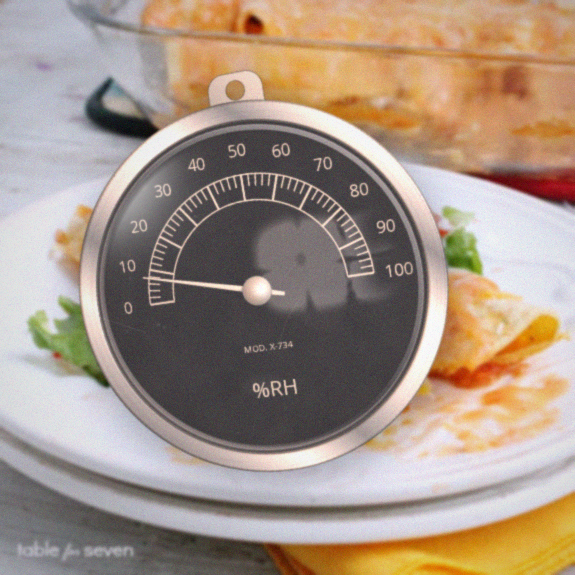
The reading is 8 %
